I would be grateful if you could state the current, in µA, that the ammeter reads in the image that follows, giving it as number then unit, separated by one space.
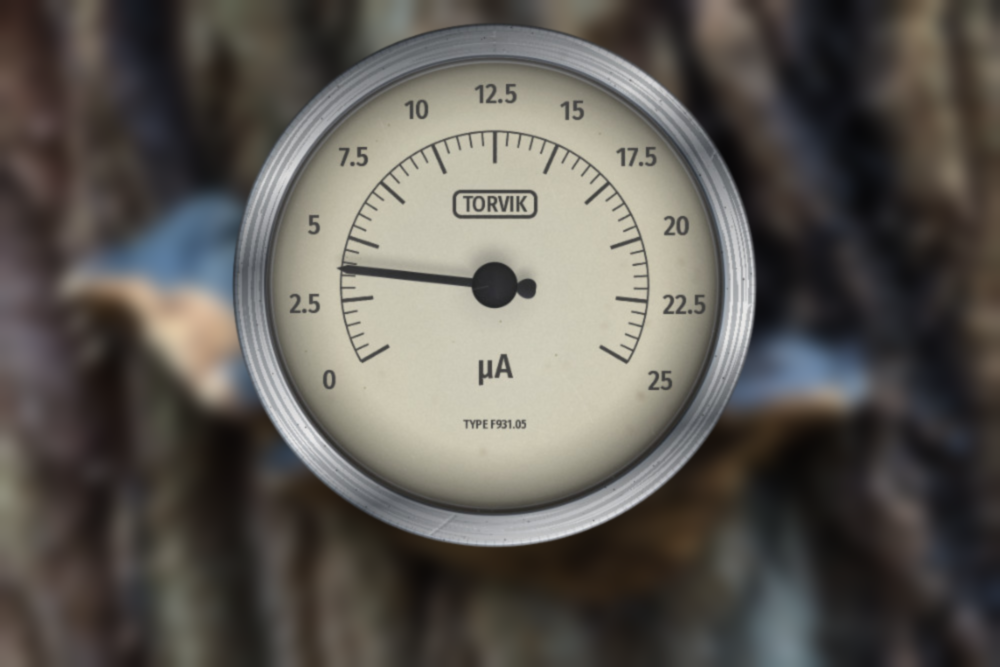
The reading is 3.75 µA
